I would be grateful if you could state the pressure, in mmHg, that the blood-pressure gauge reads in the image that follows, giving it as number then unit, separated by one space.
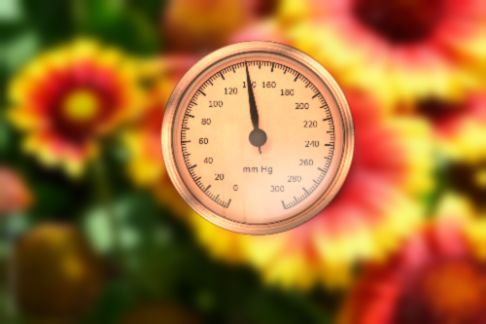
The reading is 140 mmHg
